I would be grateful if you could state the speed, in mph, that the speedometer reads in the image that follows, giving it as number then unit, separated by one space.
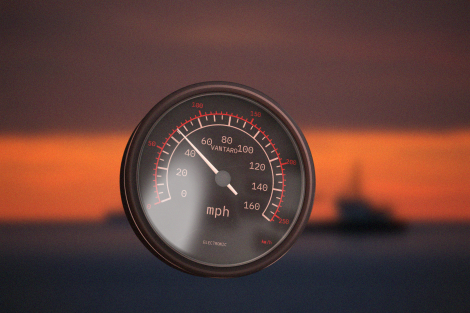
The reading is 45 mph
